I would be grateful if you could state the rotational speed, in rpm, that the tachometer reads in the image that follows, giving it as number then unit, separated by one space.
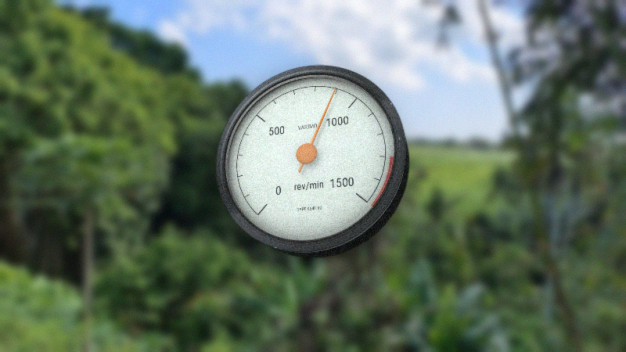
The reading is 900 rpm
